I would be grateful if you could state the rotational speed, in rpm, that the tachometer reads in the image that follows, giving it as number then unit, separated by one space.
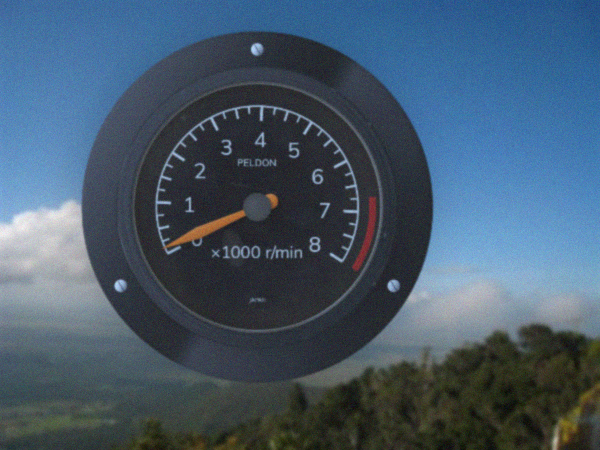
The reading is 125 rpm
